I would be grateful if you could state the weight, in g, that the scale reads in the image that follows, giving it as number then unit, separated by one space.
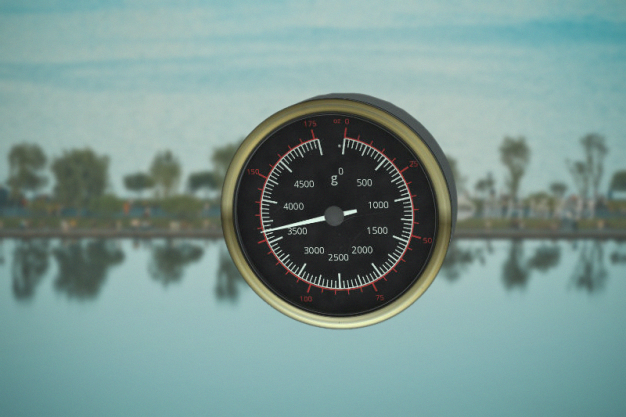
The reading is 3650 g
